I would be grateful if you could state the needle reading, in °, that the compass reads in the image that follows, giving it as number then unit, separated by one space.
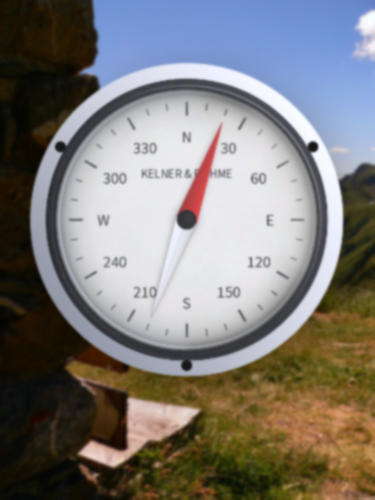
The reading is 20 °
